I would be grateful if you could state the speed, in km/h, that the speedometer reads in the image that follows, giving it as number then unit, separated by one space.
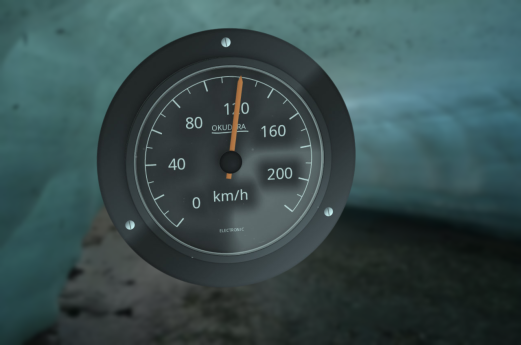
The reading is 120 km/h
